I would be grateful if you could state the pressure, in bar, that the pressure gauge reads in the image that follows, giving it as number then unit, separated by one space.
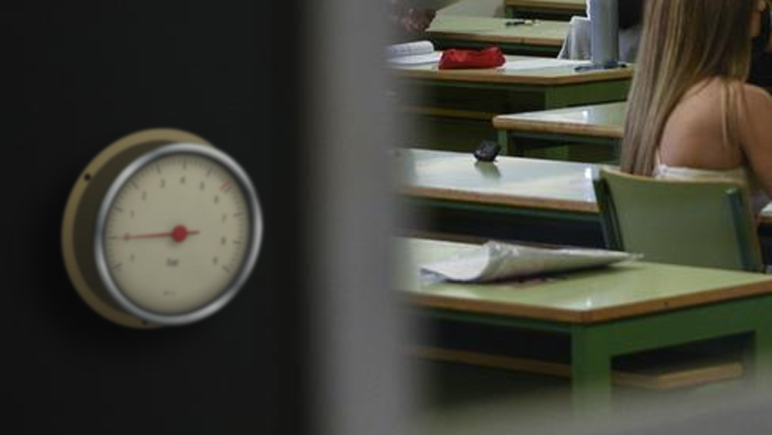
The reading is 0 bar
